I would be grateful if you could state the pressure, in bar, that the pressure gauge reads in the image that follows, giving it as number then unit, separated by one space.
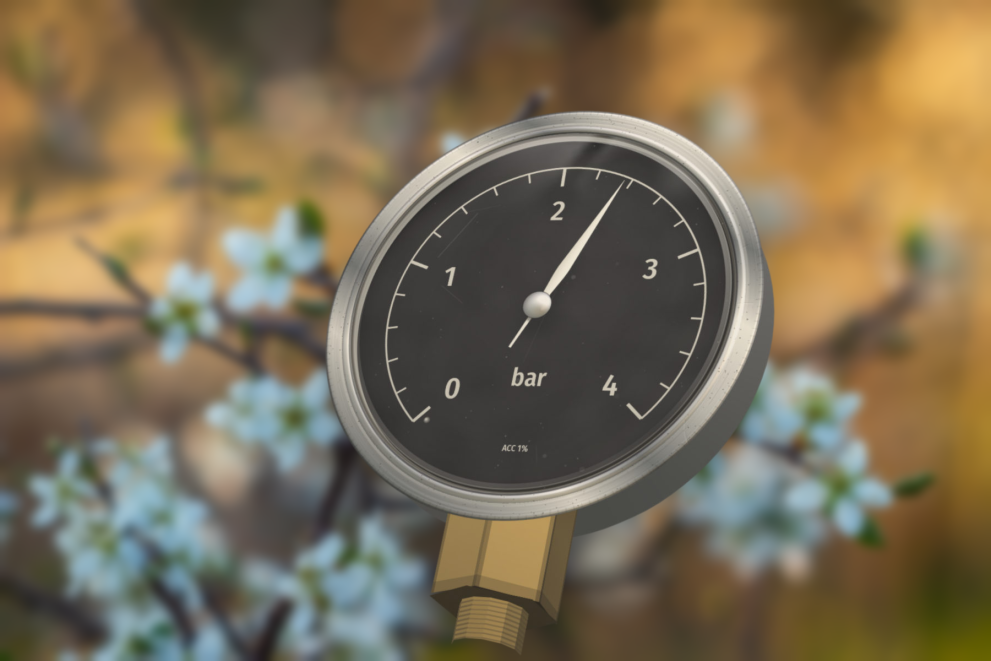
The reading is 2.4 bar
